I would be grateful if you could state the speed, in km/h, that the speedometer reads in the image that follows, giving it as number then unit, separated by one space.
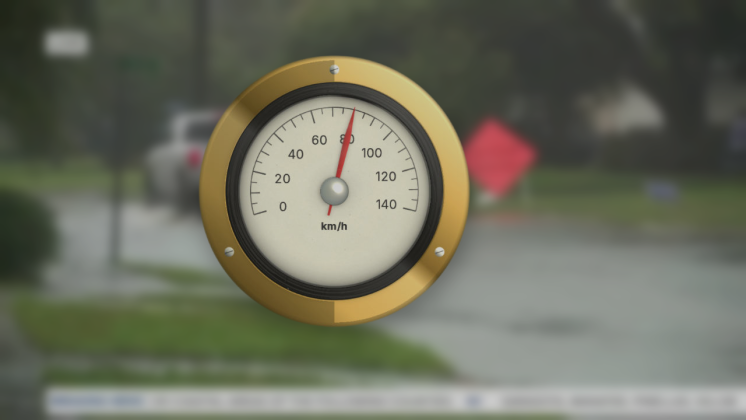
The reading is 80 km/h
